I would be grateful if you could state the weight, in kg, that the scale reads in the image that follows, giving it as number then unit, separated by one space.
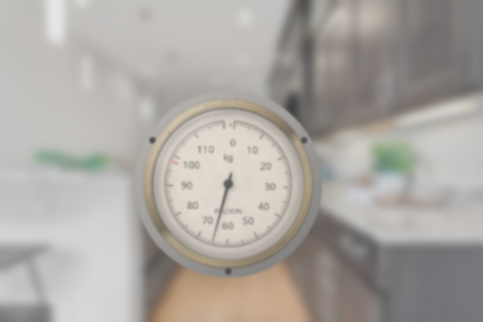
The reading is 65 kg
